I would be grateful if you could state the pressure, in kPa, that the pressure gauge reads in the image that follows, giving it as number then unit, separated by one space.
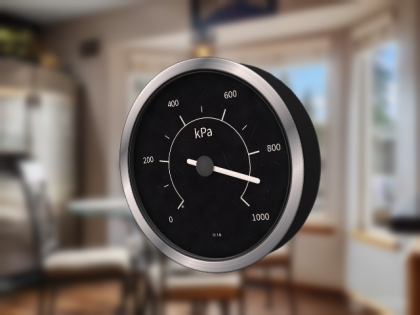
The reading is 900 kPa
